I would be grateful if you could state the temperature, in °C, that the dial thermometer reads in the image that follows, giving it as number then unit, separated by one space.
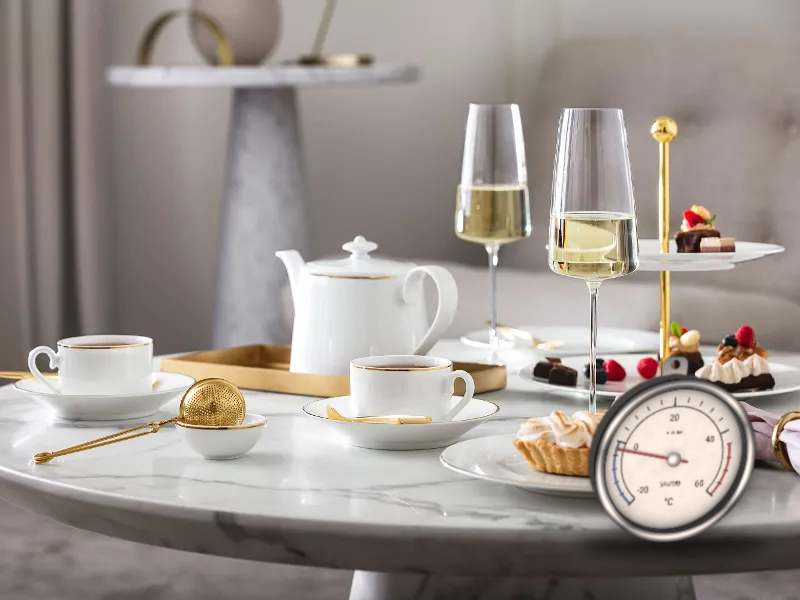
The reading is -2 °C
